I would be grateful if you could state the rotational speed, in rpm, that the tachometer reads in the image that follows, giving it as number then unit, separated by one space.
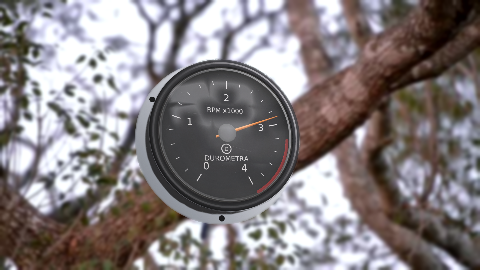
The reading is 2900 rpm
